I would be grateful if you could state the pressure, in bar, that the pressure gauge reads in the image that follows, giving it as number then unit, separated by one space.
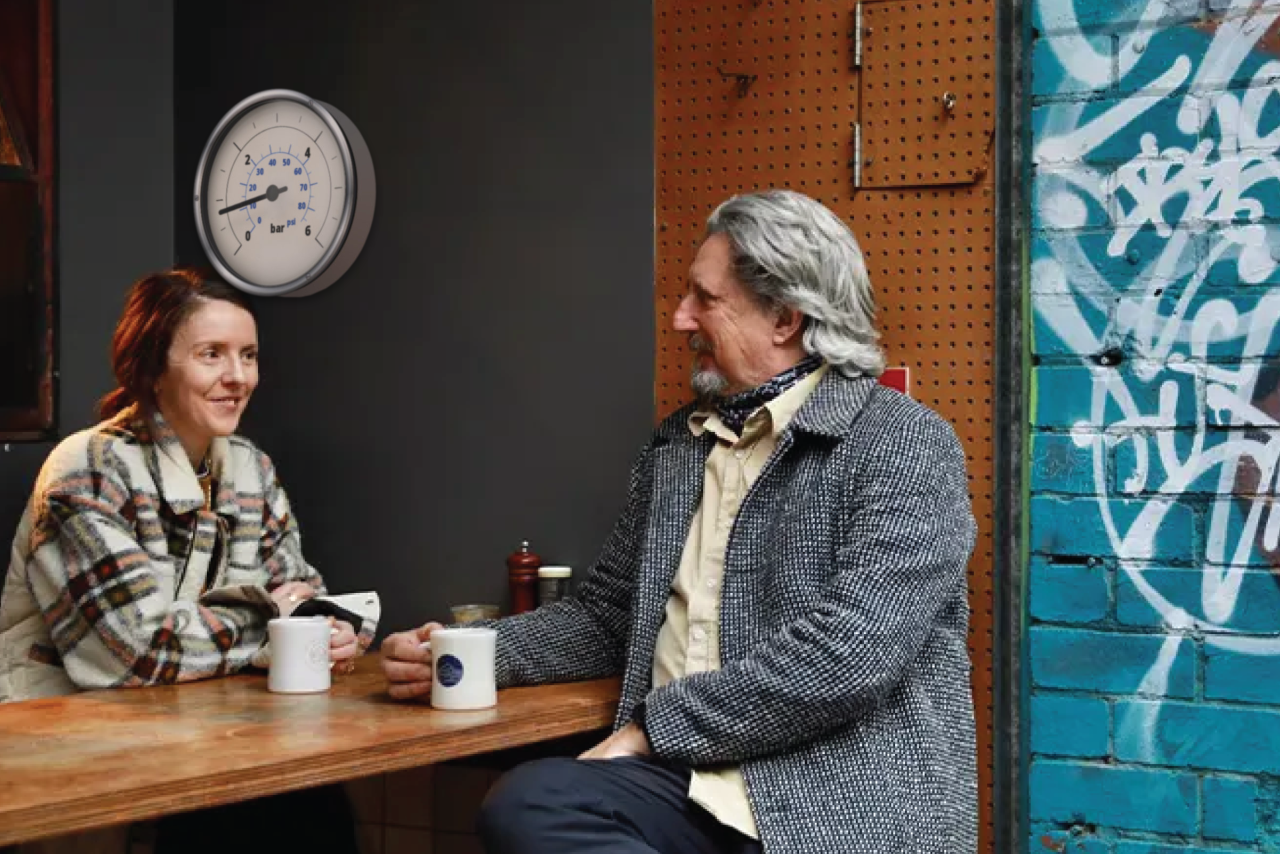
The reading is 0.75 bar
